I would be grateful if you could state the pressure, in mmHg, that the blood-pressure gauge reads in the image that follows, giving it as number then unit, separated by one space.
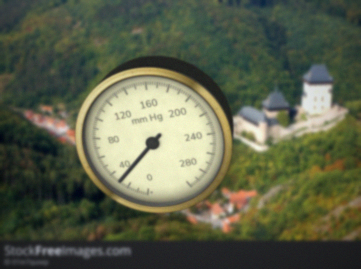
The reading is 30 mmHg
